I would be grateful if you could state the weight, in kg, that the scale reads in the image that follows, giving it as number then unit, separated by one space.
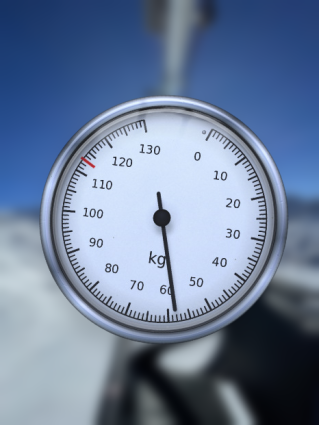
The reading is 58 kg
